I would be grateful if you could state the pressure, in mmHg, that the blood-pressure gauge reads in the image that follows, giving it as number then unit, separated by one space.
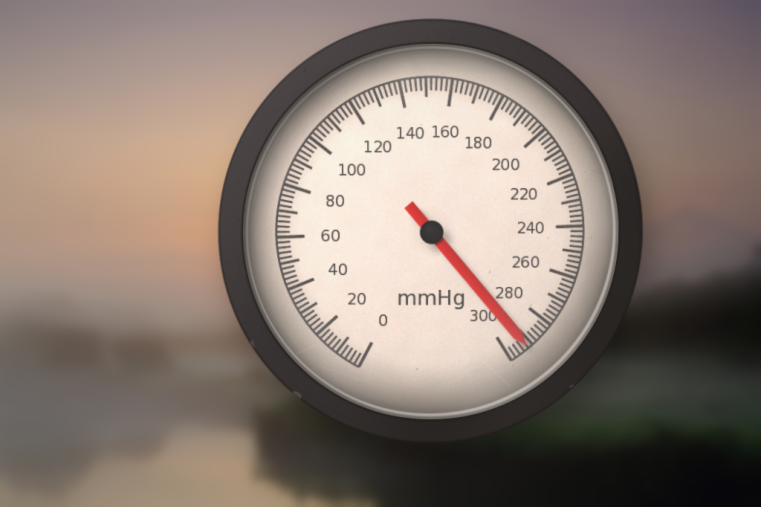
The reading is 292 mmHg
